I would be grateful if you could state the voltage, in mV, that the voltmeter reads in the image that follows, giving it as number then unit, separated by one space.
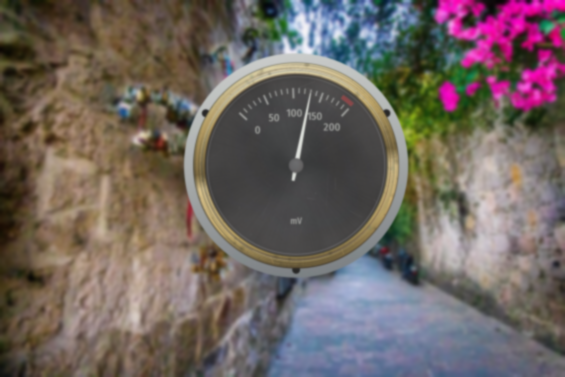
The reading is 130 mV
